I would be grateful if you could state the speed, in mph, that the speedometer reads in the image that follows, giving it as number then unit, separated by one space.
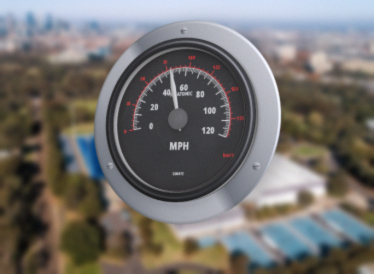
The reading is 50 mph
